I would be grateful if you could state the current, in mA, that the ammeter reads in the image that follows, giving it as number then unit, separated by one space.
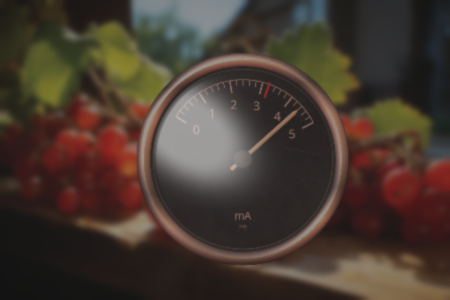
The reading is 4.4 mA
